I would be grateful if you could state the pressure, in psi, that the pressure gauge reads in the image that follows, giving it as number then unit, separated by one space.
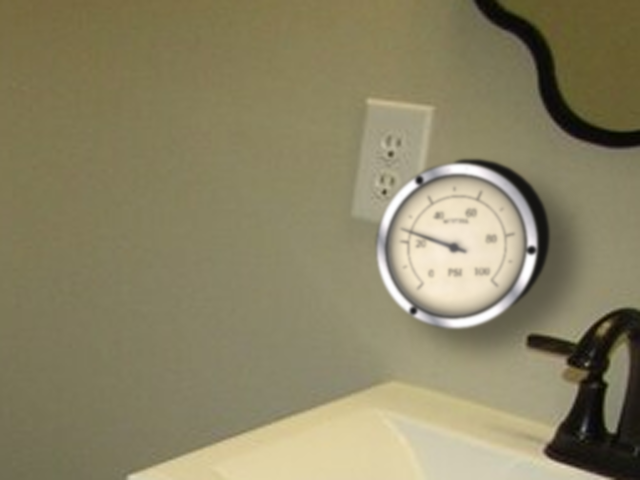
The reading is 25 psi
